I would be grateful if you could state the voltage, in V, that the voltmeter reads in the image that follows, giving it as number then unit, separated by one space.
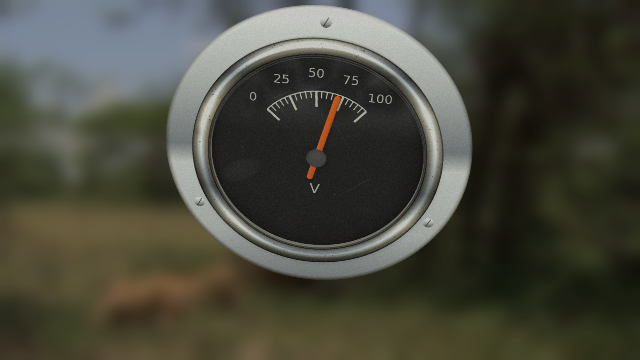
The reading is 70 V
